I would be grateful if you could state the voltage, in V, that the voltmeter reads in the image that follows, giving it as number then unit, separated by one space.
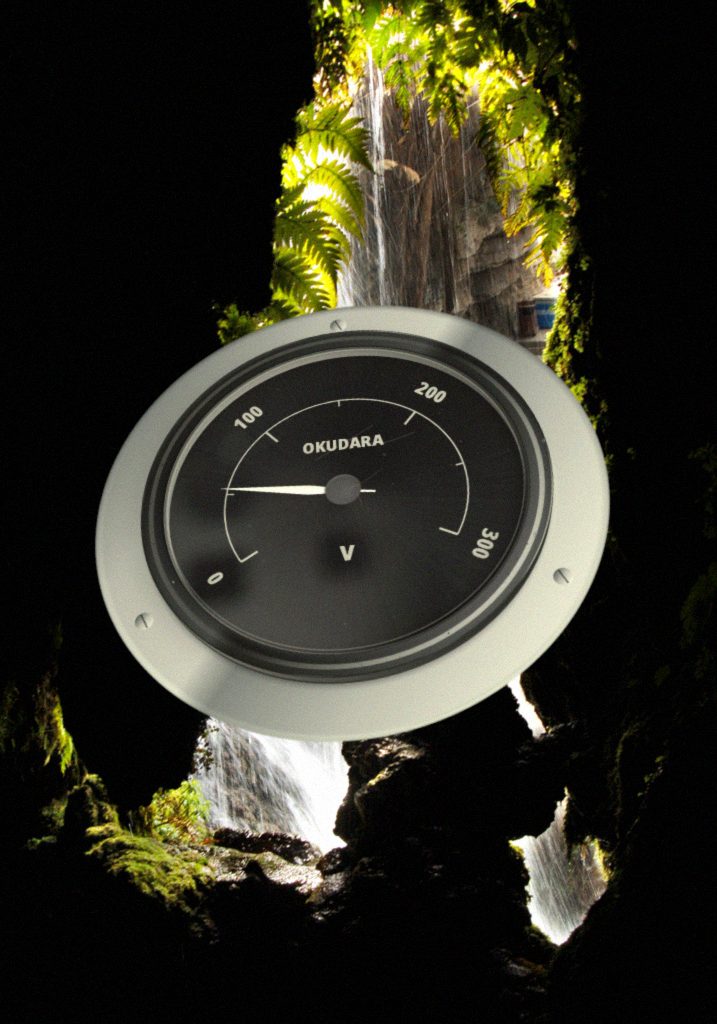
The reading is 50 V
